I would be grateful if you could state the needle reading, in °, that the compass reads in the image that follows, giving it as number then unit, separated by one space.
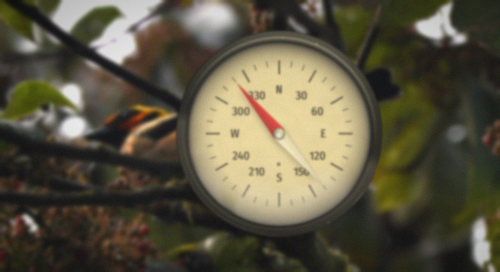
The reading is 320 °
